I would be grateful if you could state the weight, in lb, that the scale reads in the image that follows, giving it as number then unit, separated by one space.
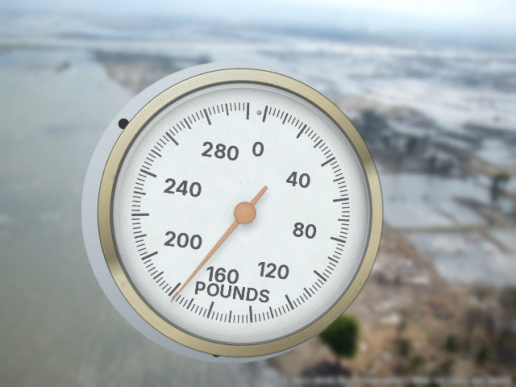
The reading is 178 lb
